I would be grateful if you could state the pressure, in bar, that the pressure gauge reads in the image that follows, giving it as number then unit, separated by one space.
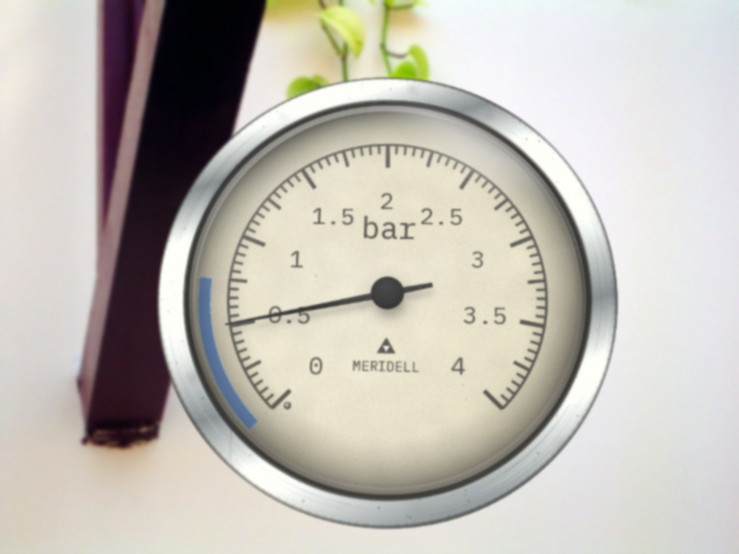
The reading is 0.5 bar
